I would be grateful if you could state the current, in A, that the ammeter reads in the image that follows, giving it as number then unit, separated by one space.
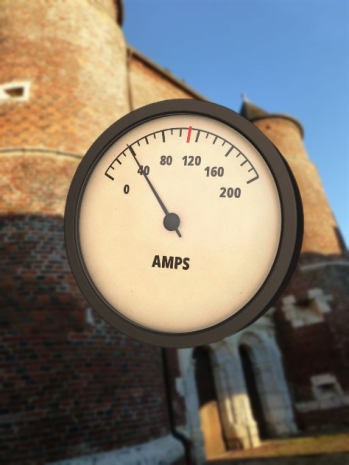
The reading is 40 A
